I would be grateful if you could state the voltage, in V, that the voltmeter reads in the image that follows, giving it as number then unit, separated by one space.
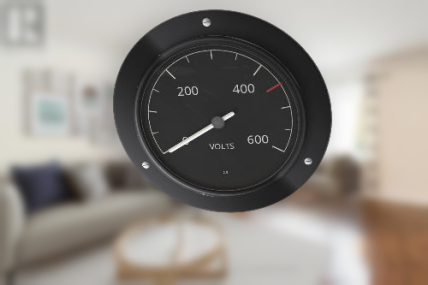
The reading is 0 V
